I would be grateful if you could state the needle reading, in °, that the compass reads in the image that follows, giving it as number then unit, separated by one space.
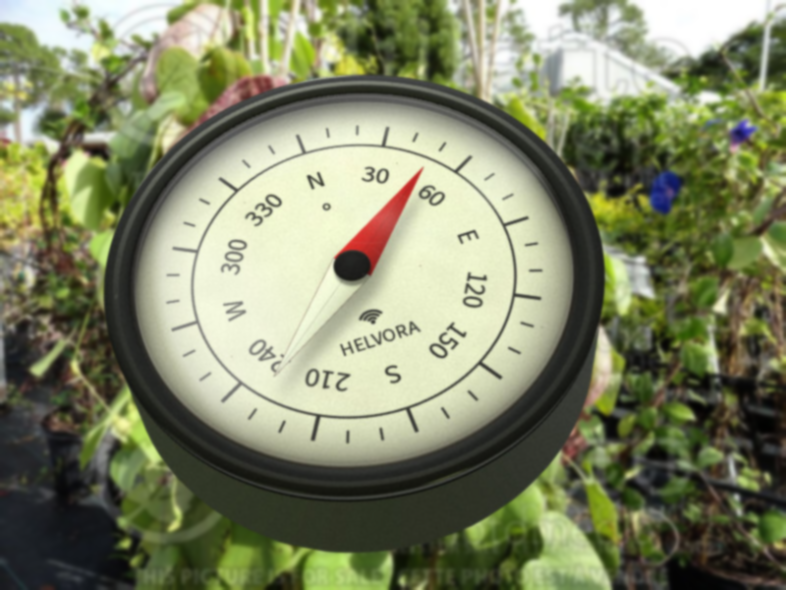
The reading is 50 °
